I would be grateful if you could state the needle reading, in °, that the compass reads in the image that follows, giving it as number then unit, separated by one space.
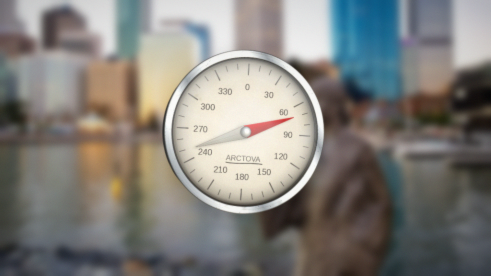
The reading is 70 °
